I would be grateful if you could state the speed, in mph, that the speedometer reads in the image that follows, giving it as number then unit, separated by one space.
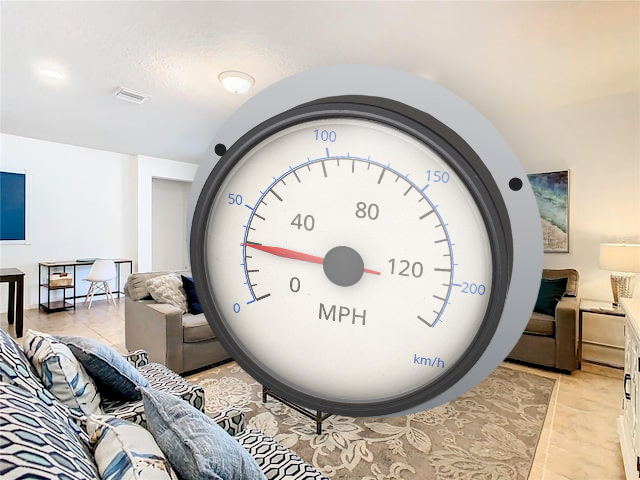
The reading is 20 mph
